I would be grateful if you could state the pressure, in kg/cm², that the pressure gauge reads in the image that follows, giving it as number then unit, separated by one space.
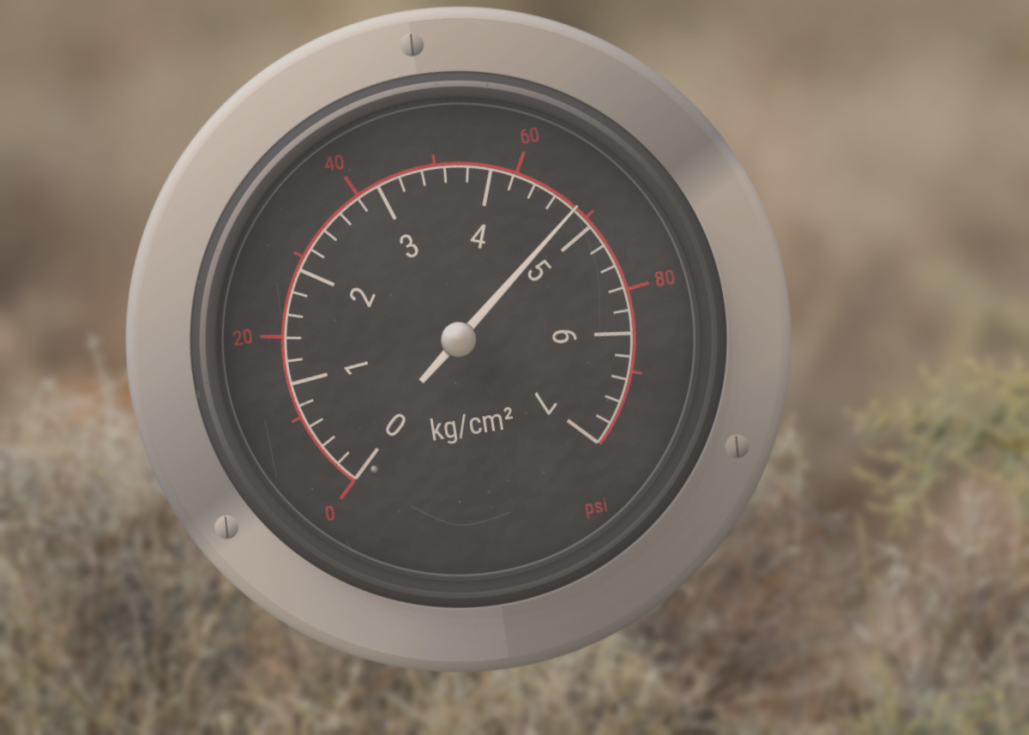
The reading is 4.8 kg/cm²
